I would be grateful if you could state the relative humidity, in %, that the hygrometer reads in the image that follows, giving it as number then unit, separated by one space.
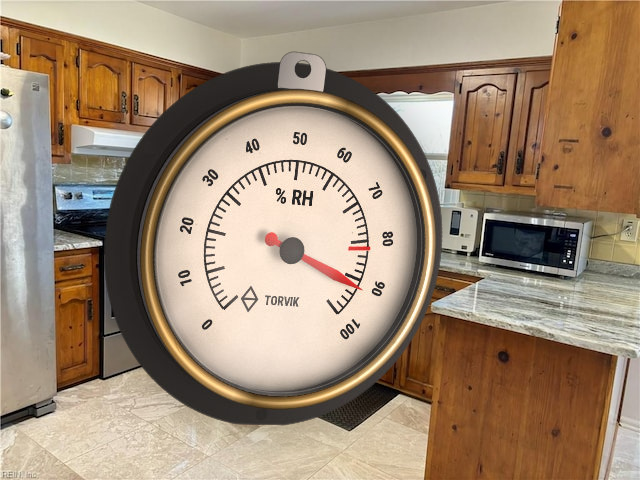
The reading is 92 %
